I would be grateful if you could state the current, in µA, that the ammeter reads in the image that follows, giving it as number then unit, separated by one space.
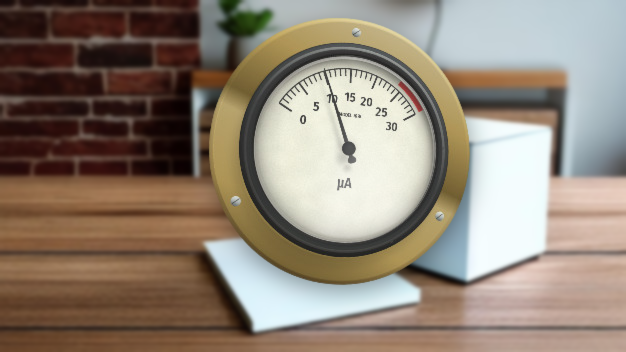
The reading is 10 µA
